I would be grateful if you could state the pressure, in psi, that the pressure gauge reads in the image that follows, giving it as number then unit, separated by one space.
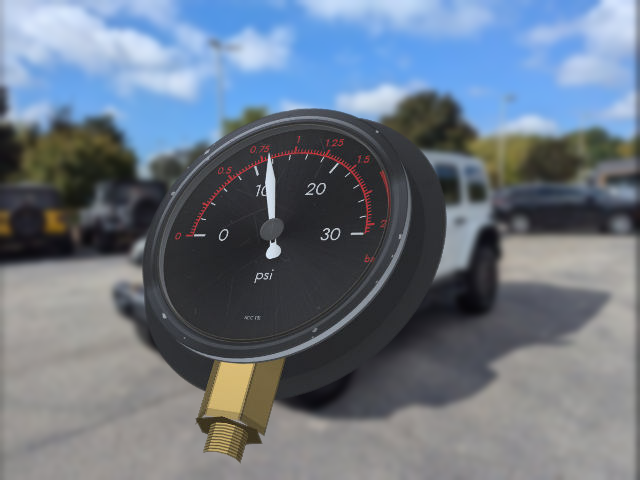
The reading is 12 psi
